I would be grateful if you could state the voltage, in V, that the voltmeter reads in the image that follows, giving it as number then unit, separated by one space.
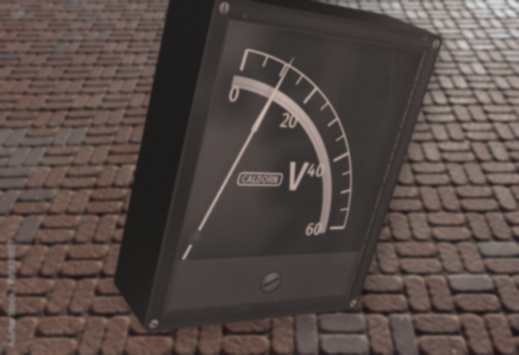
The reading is 10 V
